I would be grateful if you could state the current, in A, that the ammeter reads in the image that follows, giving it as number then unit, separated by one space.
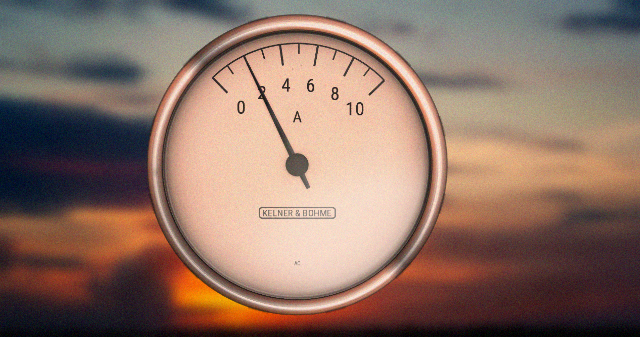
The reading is 2 A
